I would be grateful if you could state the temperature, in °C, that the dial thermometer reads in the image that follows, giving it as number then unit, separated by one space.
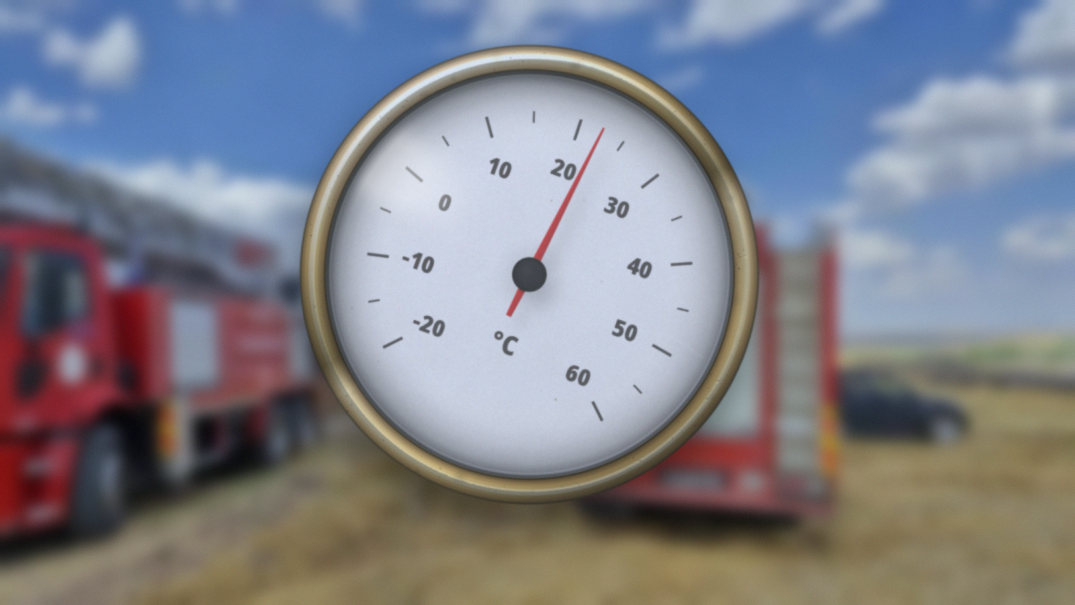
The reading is 22.5 °C
